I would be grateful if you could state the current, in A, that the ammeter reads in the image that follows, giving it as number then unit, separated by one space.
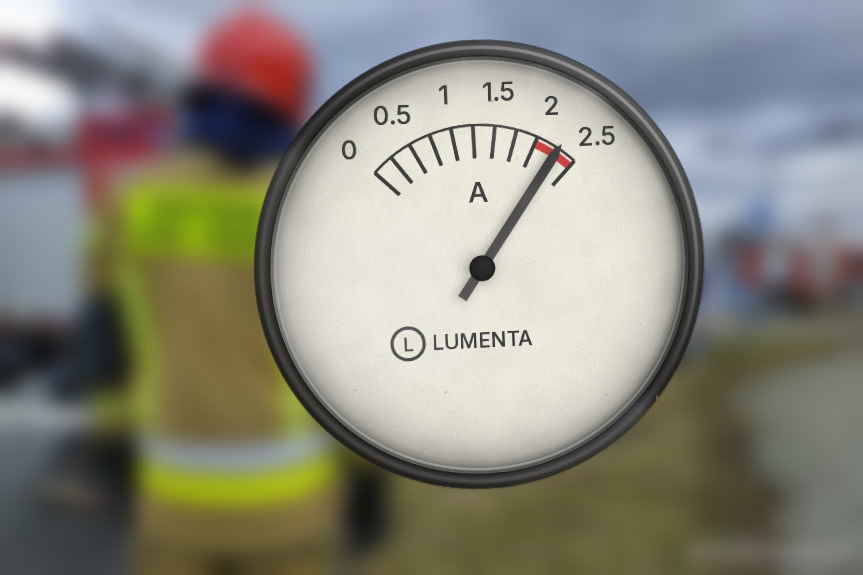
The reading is 2.25 A
